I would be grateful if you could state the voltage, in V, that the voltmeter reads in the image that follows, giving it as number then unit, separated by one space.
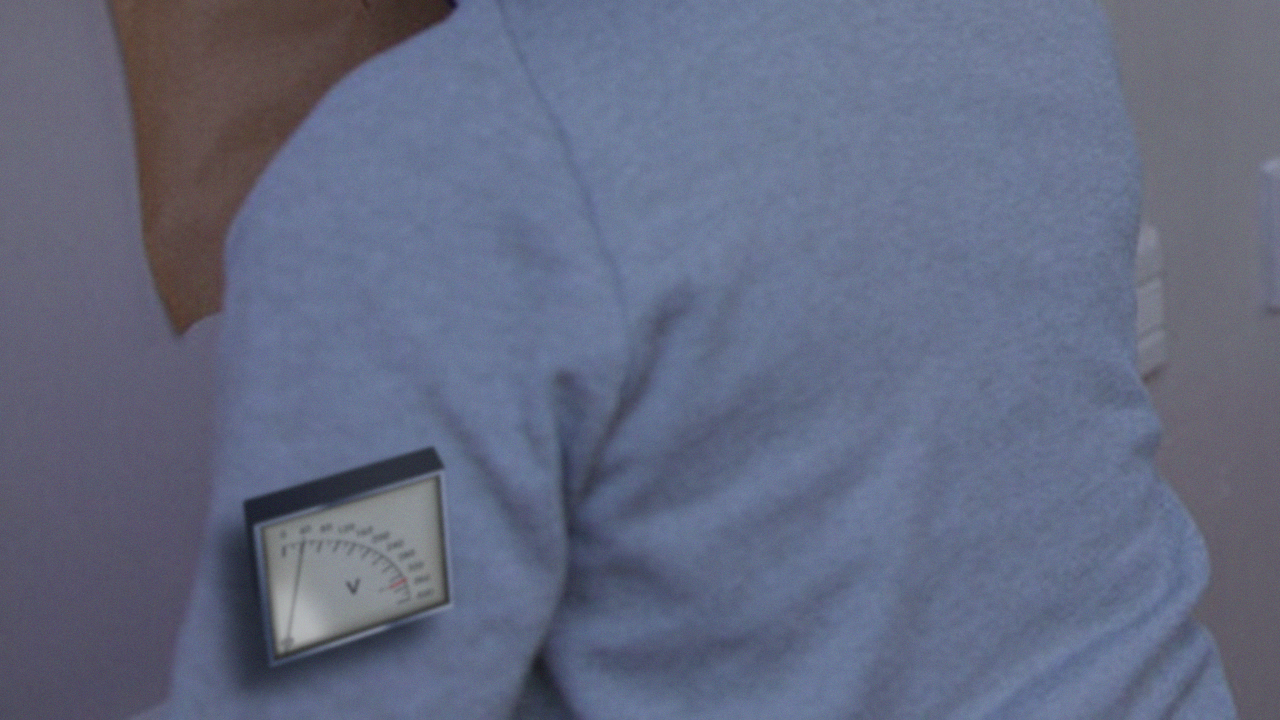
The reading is 40 V
